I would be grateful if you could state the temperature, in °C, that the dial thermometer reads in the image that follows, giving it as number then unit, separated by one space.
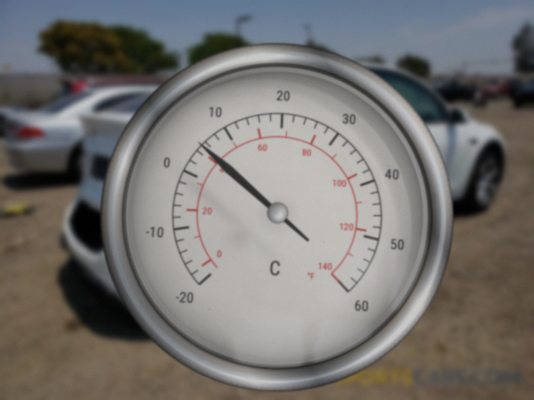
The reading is 5 °C
